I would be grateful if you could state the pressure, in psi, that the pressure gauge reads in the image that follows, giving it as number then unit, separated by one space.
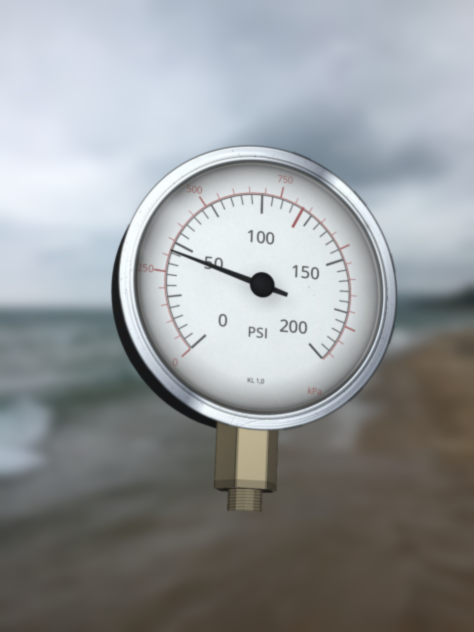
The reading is 45 psi
